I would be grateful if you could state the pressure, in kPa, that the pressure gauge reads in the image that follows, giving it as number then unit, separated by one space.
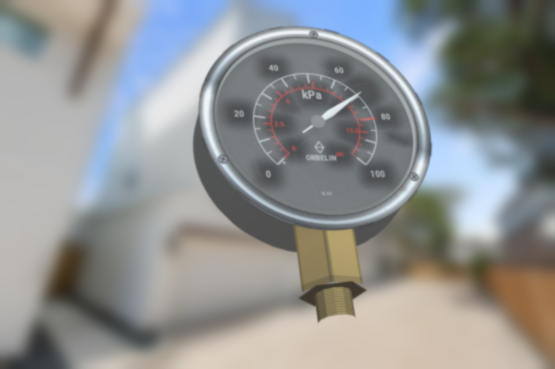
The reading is 70 kPa
